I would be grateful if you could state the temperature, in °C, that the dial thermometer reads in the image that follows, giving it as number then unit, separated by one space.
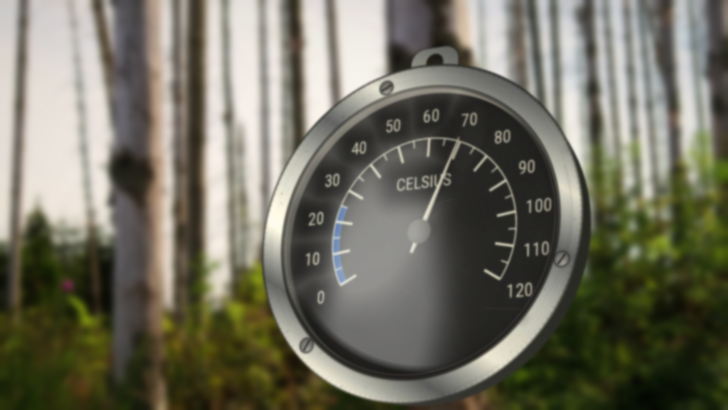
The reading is 70 °C
